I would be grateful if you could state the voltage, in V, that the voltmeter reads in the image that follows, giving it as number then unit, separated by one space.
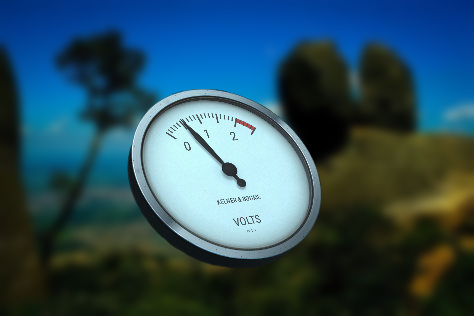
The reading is 0.5 V
